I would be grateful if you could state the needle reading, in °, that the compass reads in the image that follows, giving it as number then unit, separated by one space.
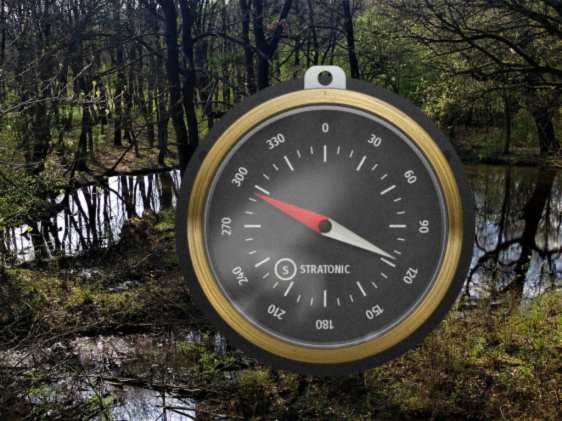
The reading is 295 °
